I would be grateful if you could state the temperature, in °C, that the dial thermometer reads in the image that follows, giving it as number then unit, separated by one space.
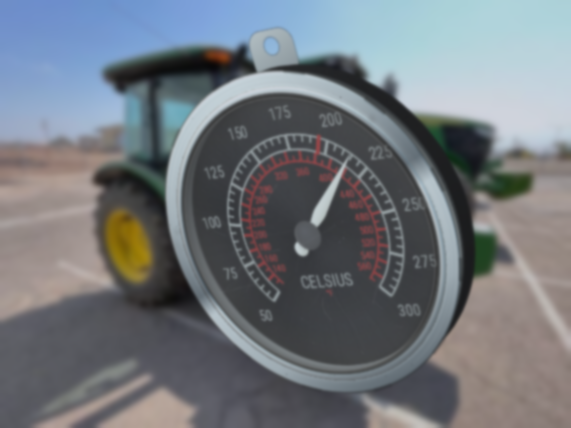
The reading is 215 °C
